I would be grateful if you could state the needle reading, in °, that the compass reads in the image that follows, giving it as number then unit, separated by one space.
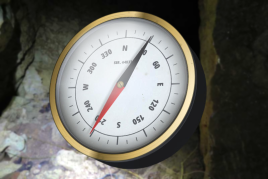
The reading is 210 °
